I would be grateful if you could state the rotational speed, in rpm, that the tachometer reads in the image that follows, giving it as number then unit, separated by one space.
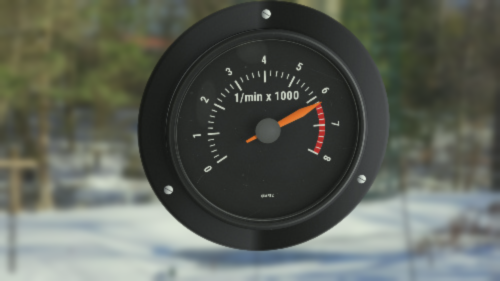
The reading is 6200 rpm
